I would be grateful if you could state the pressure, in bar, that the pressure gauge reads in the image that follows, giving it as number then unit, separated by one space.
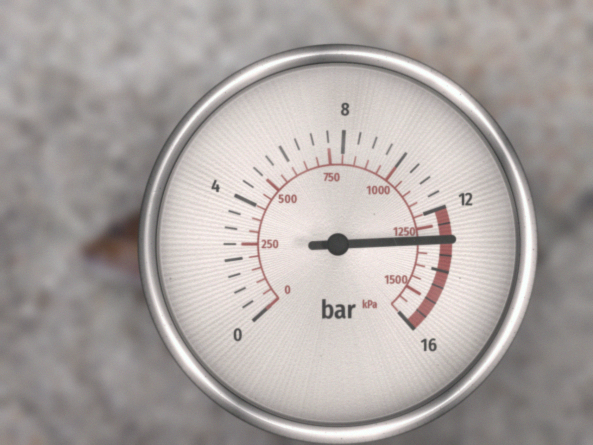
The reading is 13 bar
